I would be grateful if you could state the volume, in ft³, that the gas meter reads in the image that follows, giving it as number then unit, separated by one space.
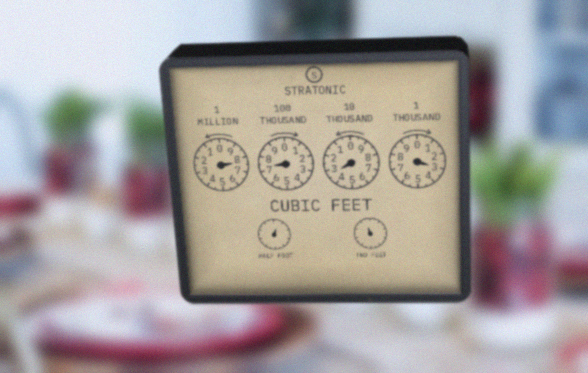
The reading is 773300 ft³
